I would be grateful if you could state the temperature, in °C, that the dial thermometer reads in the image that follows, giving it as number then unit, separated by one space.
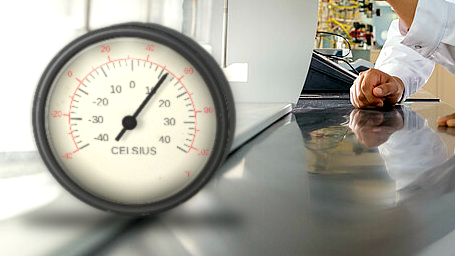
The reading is 12 °C
